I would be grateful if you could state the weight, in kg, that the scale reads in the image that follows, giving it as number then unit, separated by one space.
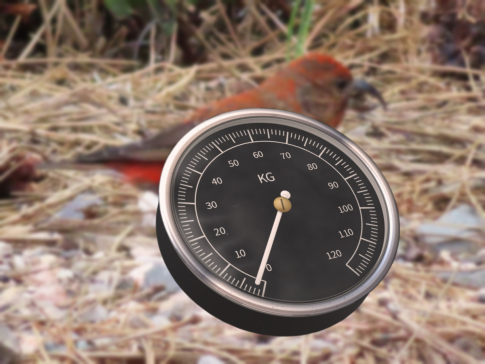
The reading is 2 kg
